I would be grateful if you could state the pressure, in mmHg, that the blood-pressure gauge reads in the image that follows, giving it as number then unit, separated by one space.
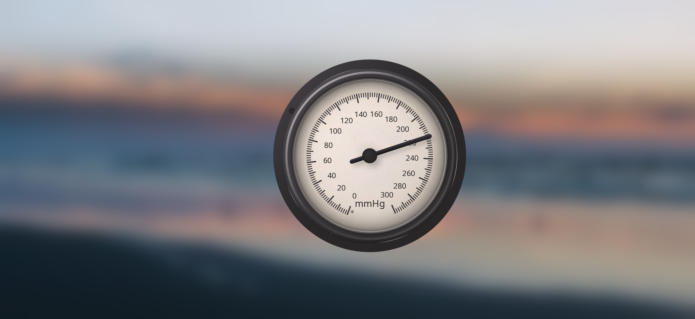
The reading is 220 mmHg
